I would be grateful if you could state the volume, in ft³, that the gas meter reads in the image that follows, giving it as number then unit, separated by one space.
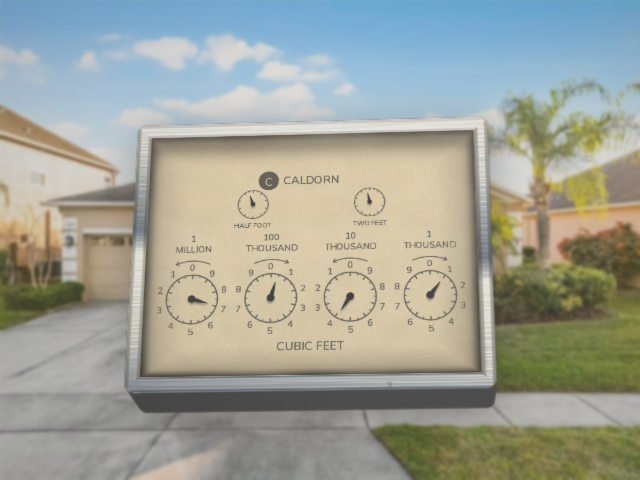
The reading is 704100 ft³
